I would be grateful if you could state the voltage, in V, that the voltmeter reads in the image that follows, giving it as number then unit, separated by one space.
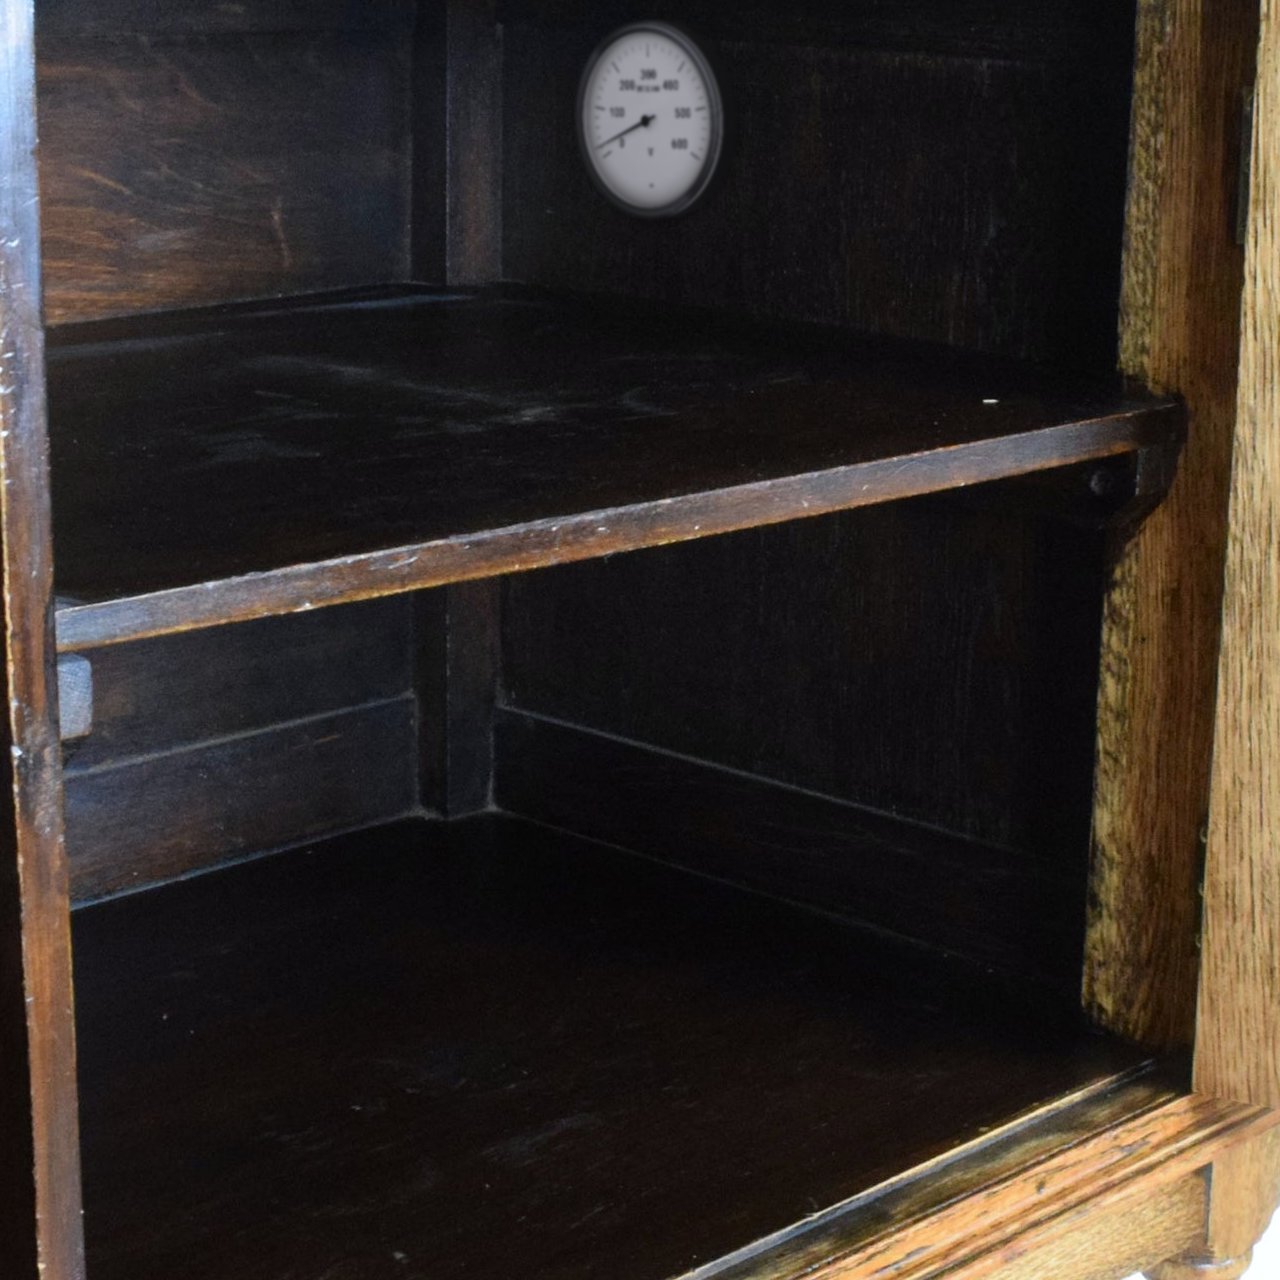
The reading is 20 V
